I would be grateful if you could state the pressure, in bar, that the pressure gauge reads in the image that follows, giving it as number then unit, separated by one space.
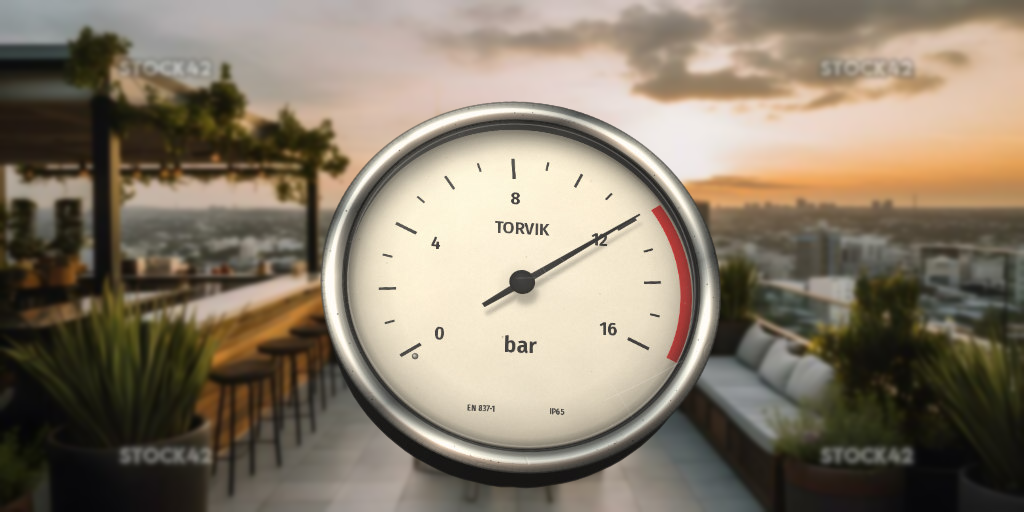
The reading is 12 bar
